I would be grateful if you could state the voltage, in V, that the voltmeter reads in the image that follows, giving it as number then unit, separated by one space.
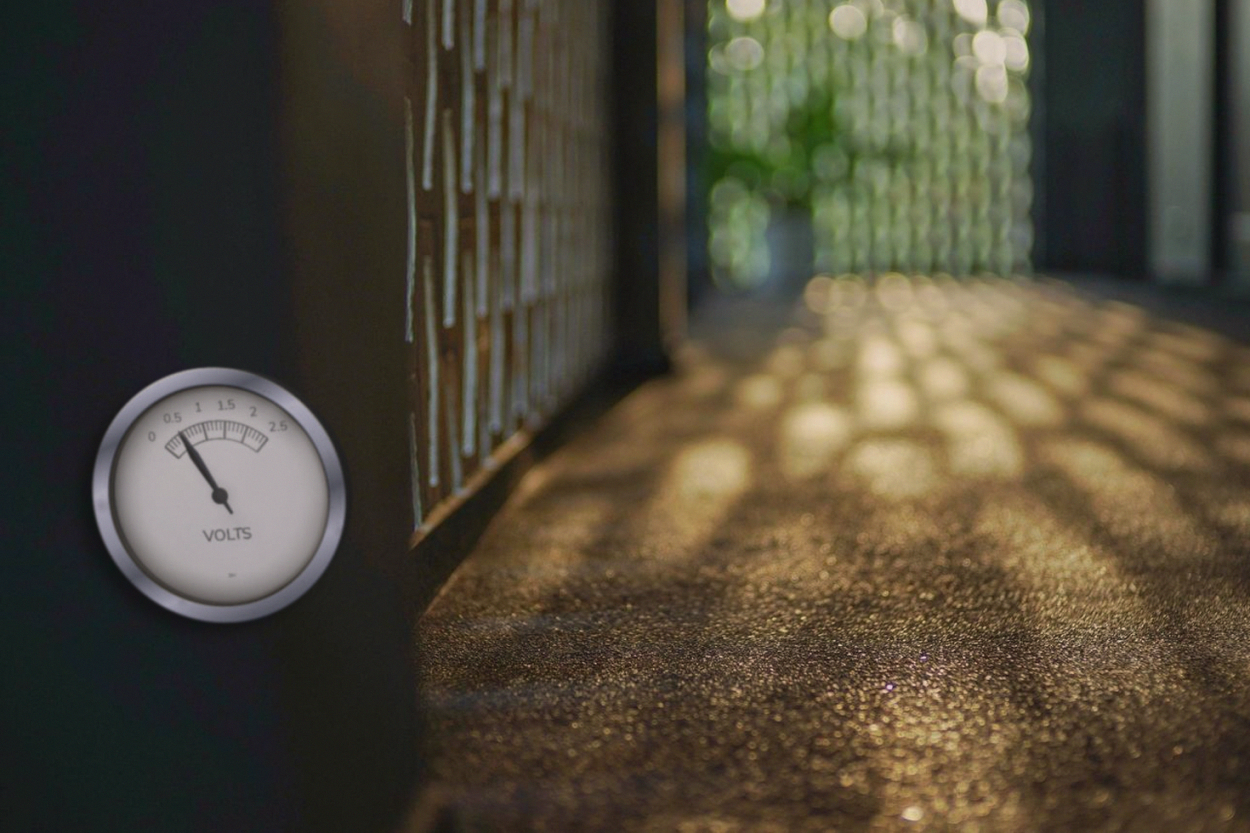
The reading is 0.5 V
